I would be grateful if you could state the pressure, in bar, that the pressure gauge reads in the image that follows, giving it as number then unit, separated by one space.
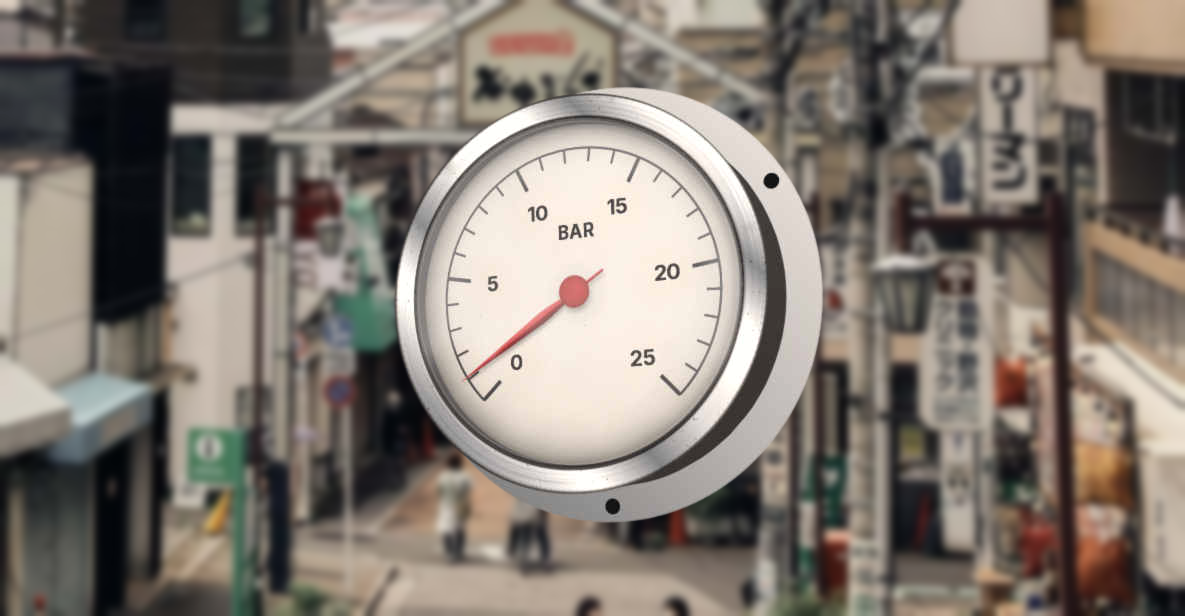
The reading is 1 bar
